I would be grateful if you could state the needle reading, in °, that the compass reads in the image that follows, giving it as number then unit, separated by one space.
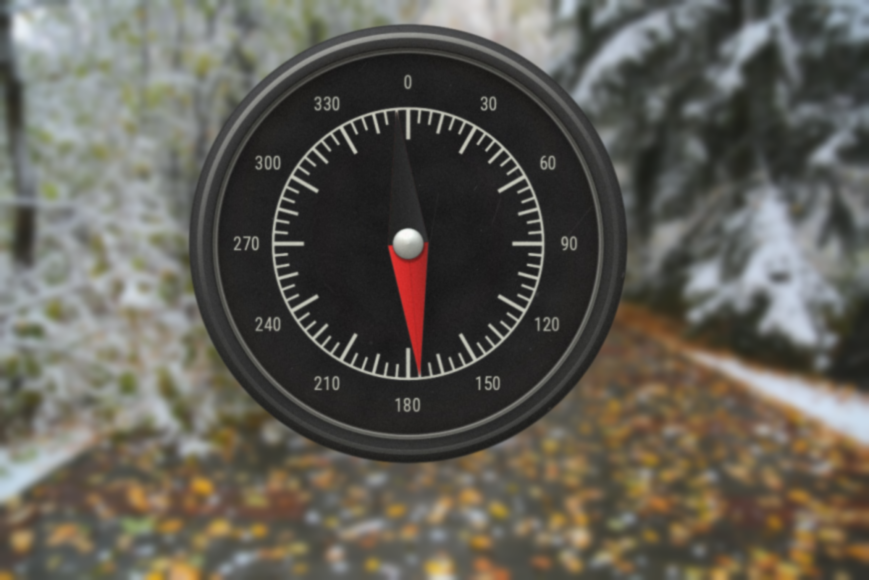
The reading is 175 °
